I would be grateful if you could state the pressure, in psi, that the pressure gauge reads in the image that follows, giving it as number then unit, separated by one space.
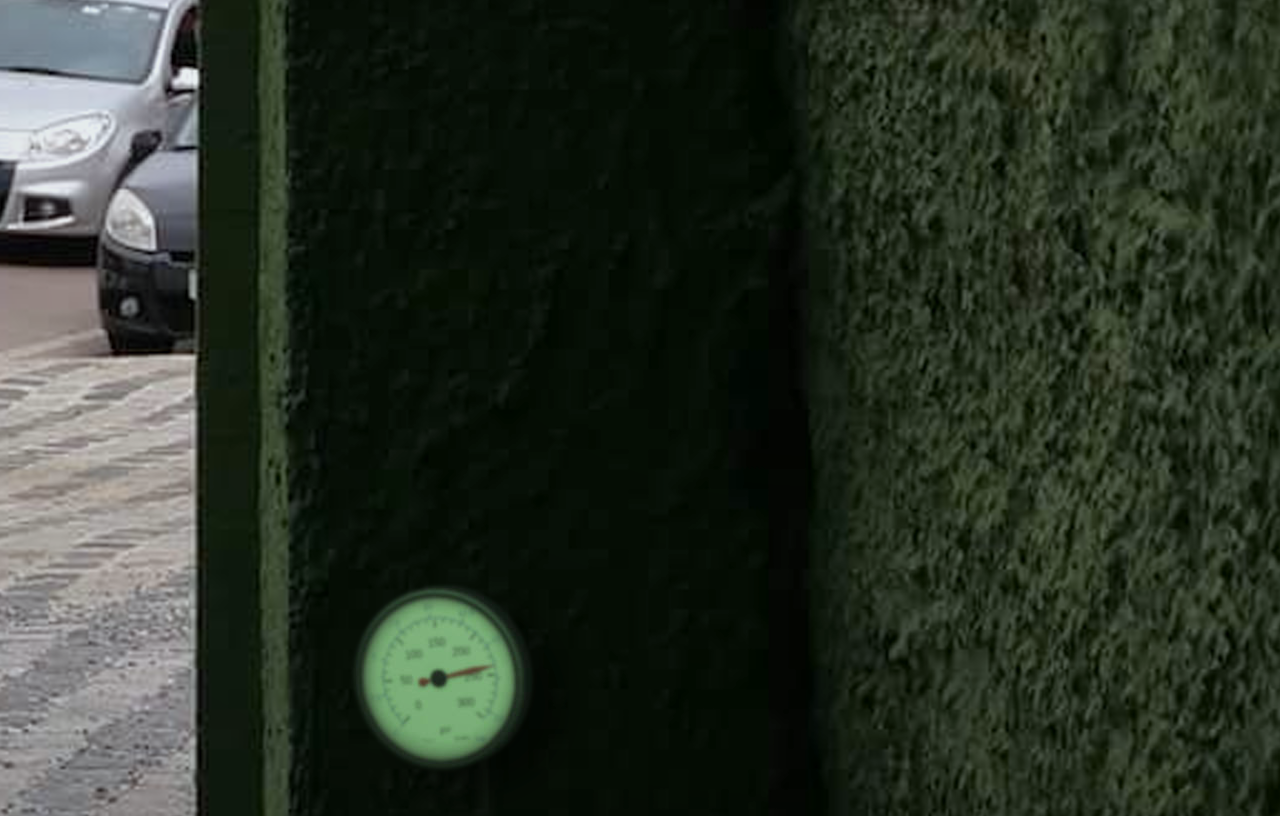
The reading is 240 psi
